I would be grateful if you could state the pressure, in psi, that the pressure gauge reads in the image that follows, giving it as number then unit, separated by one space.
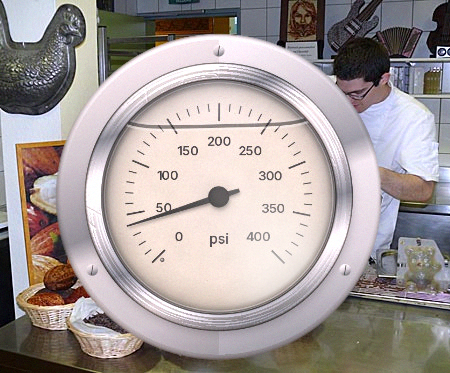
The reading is 40 psi
